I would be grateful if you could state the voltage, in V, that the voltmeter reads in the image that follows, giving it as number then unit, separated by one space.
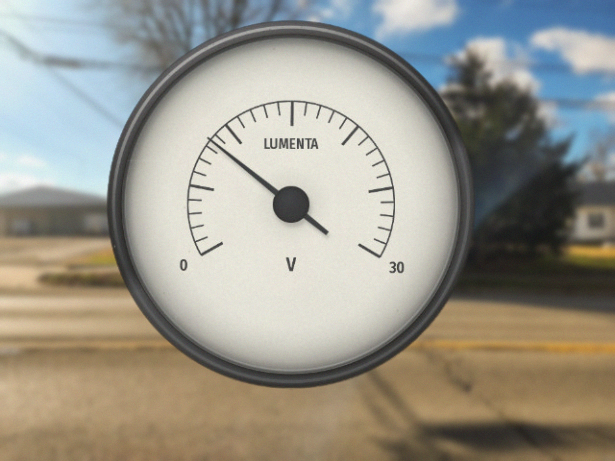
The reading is 8.5 V
